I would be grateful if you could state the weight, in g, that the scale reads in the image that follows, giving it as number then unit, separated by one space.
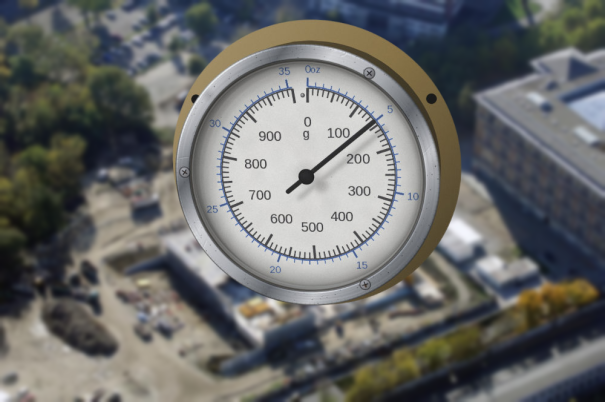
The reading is 140 g
